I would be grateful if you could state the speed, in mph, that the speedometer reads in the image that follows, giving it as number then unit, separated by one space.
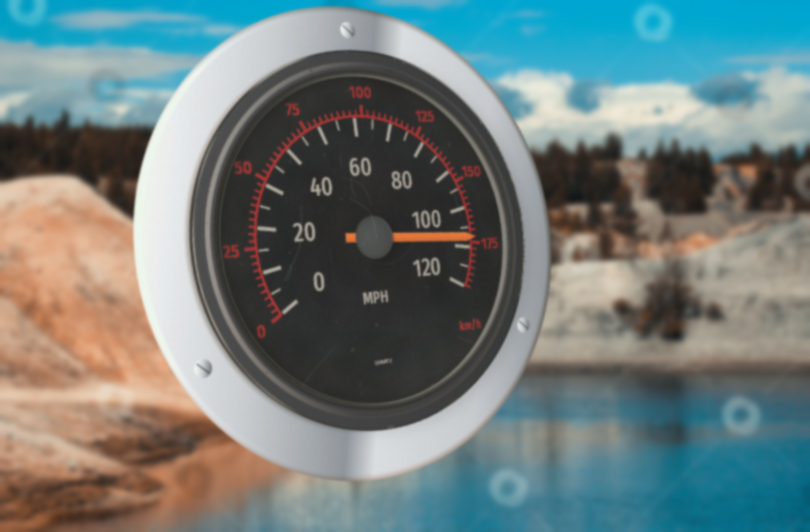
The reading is 107.5 mph
